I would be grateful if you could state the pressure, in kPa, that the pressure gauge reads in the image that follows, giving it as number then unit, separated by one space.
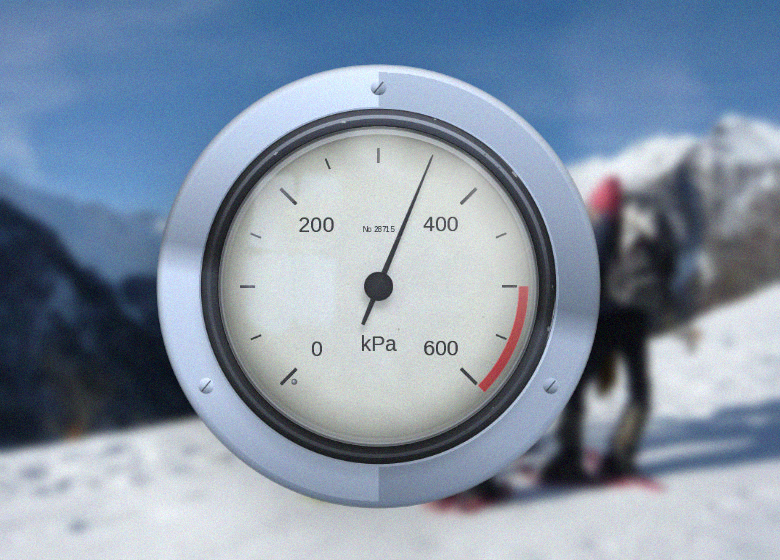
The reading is 350 kPa
